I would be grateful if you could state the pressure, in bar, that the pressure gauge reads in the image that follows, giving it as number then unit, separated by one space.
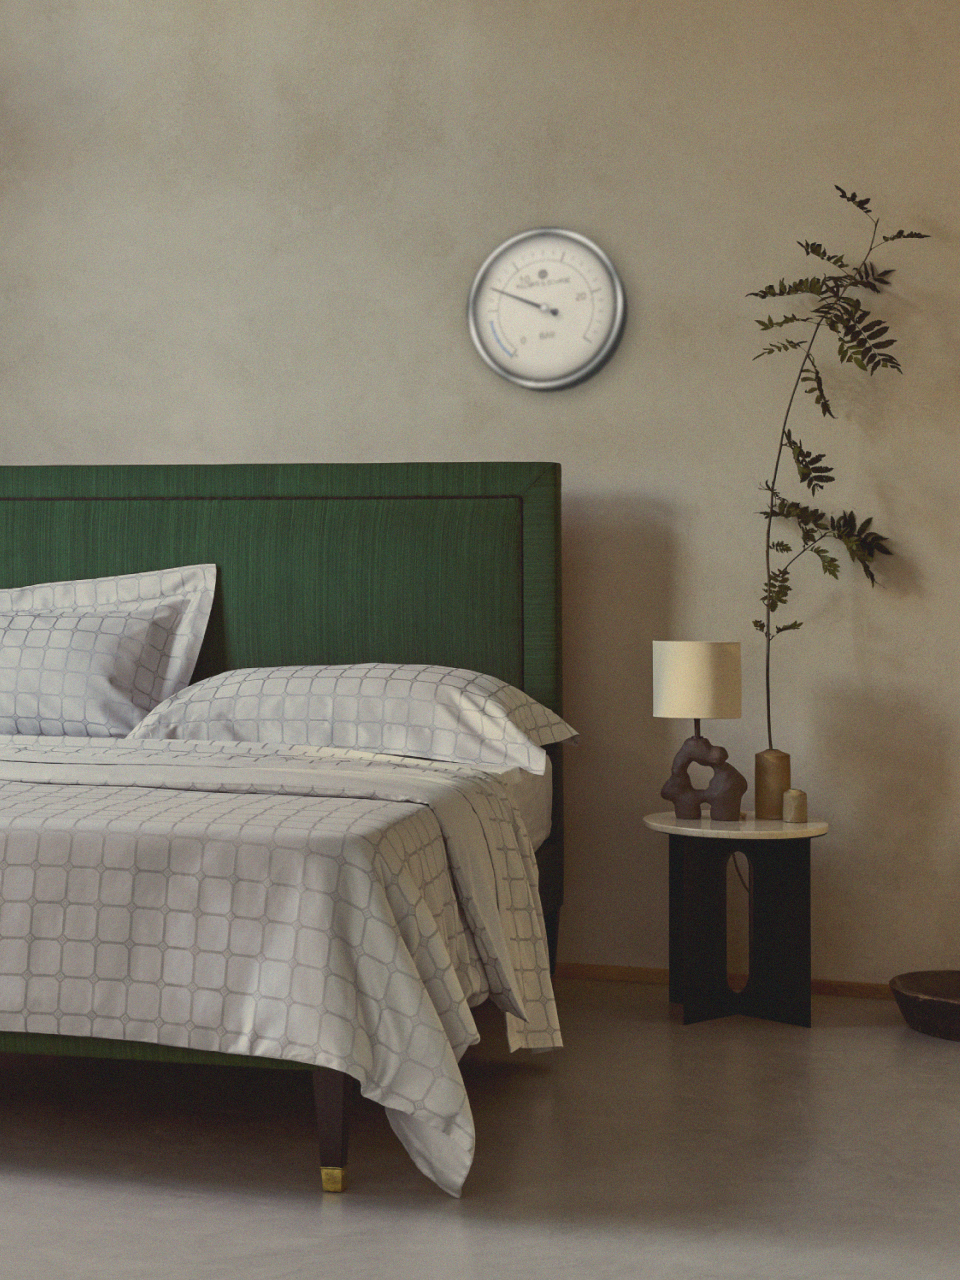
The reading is 7 bar
